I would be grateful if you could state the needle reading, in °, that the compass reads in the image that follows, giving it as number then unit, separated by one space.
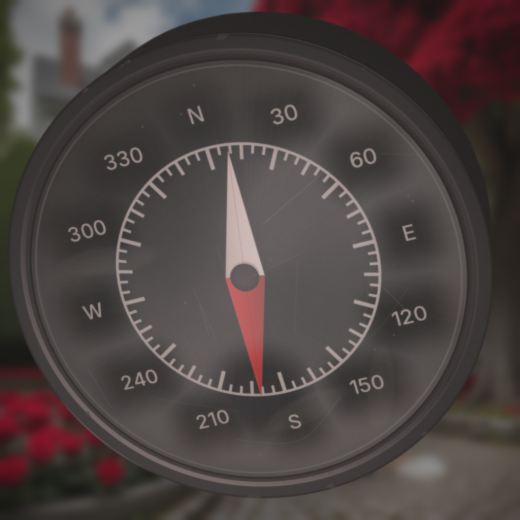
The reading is 190 °
